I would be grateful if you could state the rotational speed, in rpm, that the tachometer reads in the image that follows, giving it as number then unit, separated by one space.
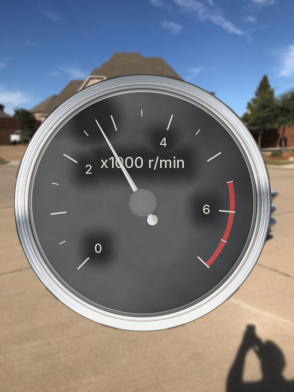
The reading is 2750 rpm
